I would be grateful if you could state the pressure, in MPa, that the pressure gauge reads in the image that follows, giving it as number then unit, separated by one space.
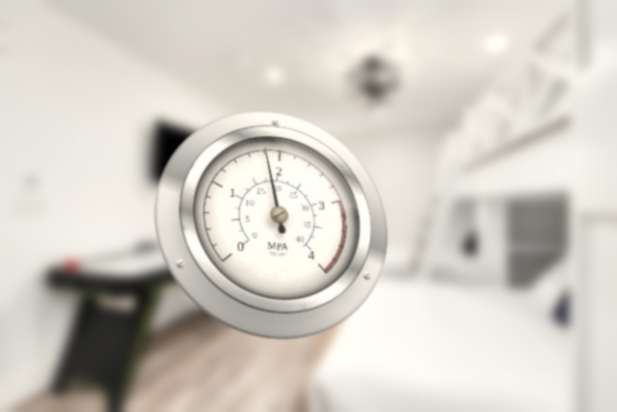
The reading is 1.8 MPa
